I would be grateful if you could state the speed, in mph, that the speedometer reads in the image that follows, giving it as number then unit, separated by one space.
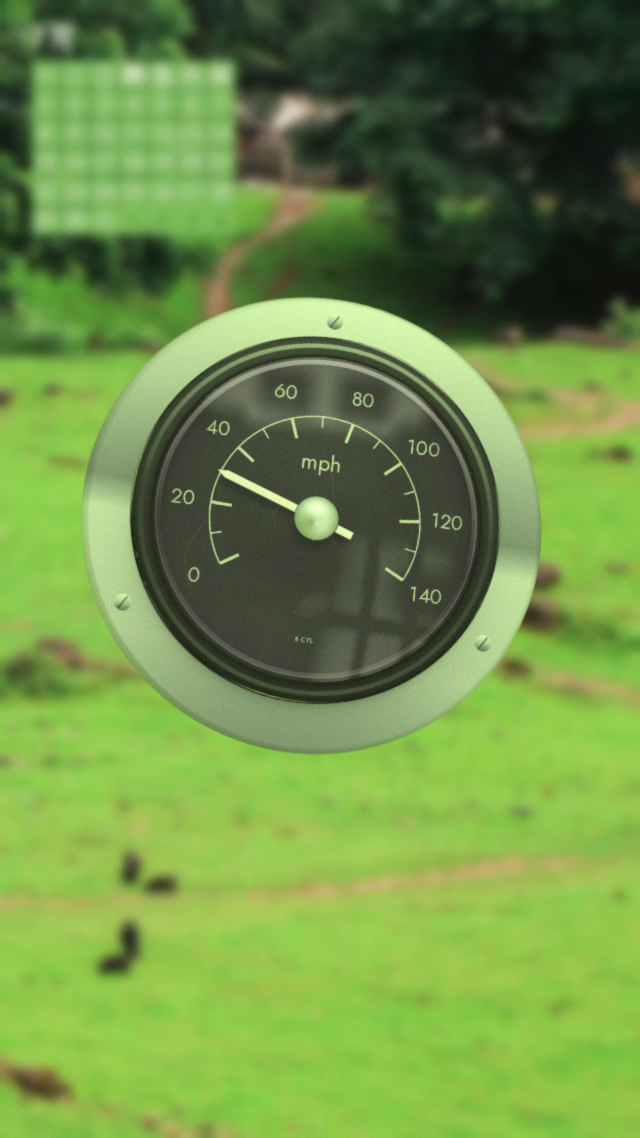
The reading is 30 mph
